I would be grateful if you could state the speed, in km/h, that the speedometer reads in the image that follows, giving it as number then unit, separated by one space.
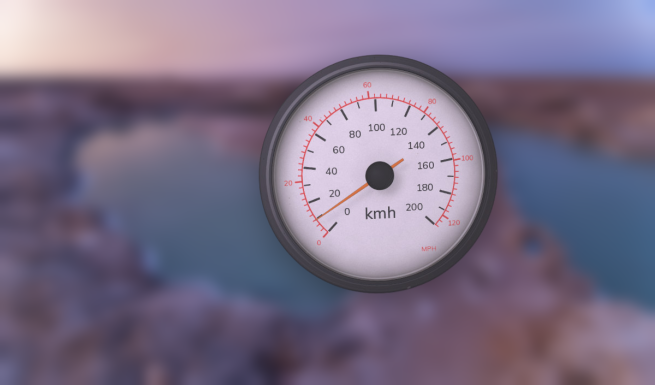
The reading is 10 km/h
